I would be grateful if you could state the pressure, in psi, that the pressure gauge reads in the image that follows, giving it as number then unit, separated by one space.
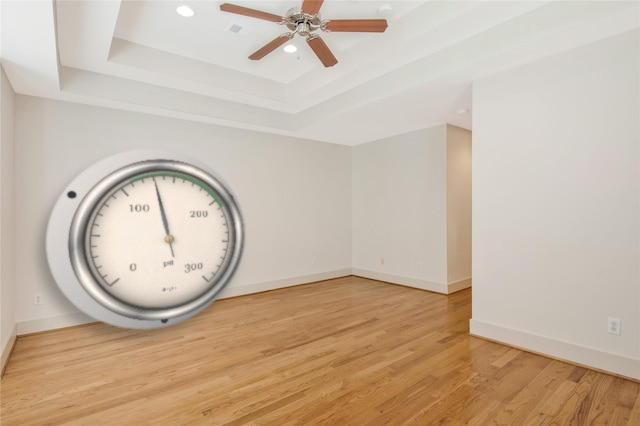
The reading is 130 psi
